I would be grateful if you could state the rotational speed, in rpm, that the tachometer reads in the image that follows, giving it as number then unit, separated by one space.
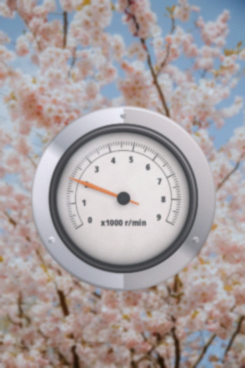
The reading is 2000 rpm
